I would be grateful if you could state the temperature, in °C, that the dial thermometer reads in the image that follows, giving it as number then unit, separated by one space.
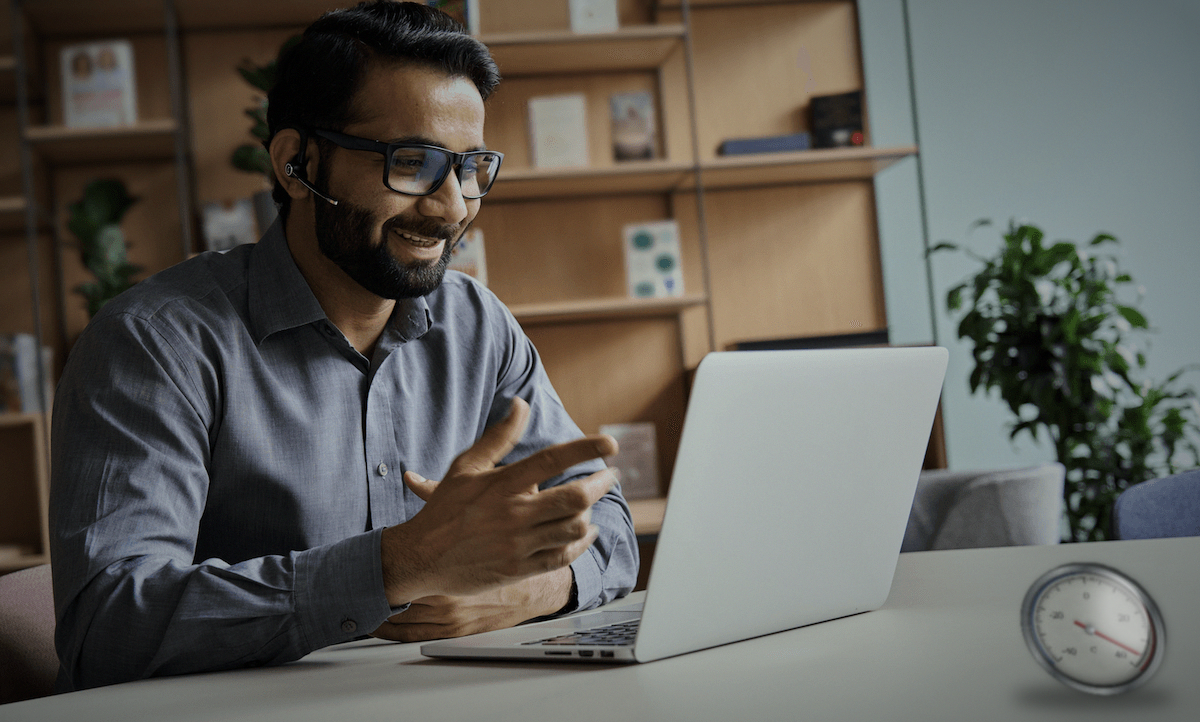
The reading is 35 °C
